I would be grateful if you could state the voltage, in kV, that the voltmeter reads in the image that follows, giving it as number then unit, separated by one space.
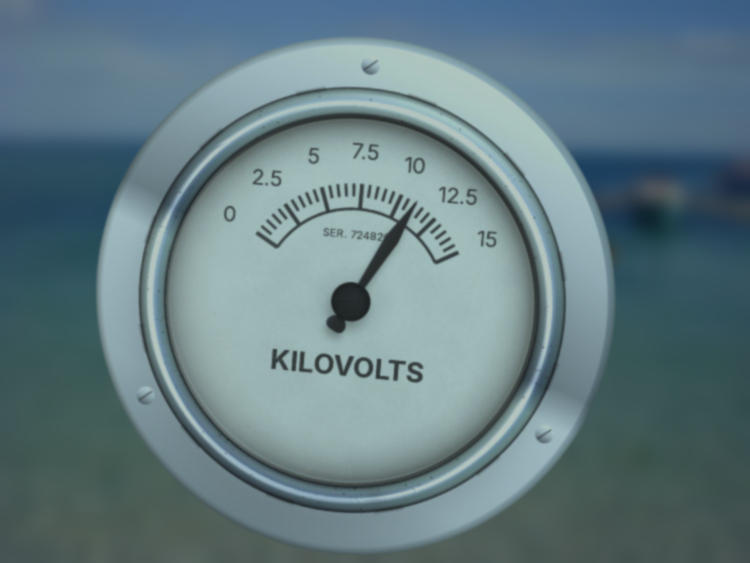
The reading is 11 kV
